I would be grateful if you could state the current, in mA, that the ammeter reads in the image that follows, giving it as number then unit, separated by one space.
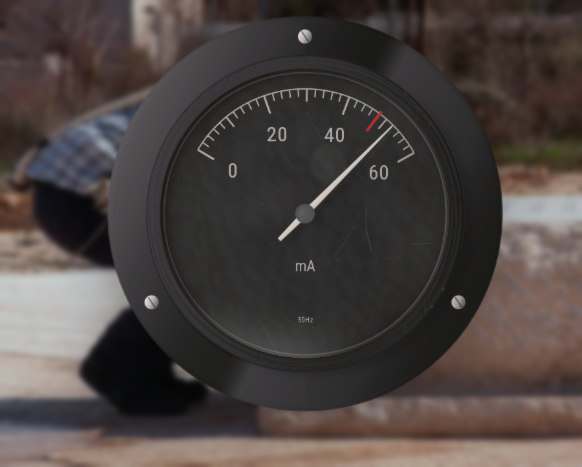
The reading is 52 mA
